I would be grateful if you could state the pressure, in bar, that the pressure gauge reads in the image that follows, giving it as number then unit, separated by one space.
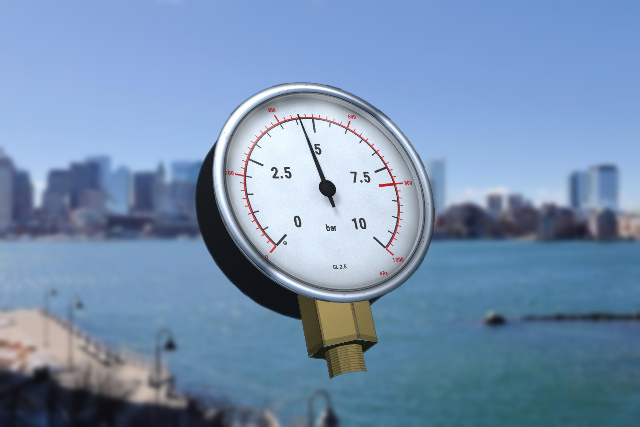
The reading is 4.5 bar
